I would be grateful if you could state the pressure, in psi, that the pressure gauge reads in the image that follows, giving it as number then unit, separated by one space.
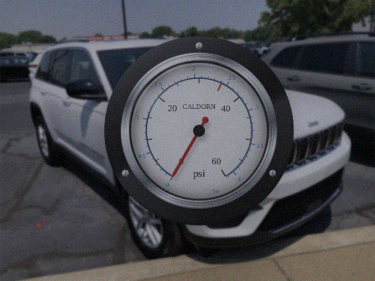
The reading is 0 psi
